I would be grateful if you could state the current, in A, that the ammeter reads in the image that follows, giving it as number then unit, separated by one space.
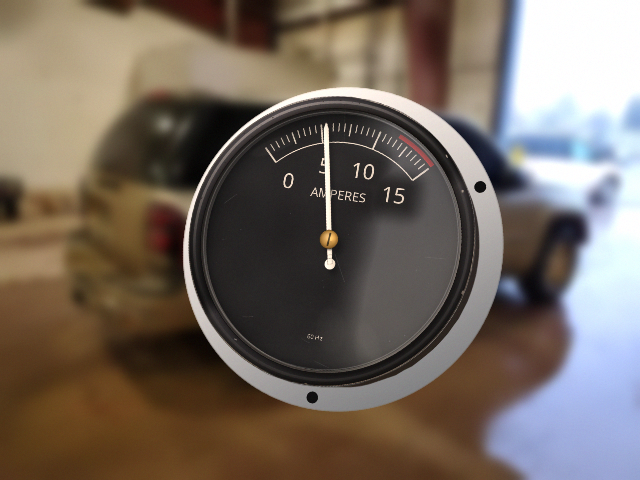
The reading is 5.5 A
